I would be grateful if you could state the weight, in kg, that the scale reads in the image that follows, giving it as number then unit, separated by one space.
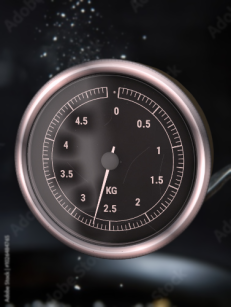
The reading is 2.7 kg
